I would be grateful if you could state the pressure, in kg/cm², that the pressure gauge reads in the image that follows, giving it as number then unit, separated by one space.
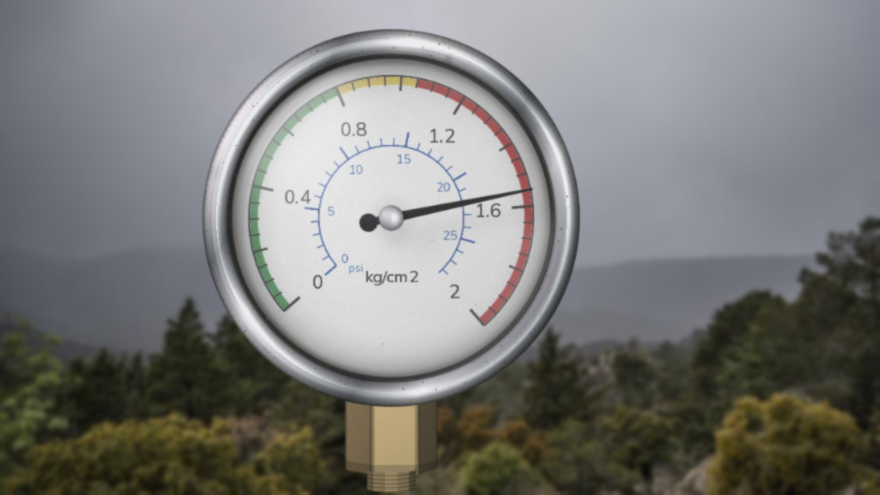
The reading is 1.55 kg/cm²
